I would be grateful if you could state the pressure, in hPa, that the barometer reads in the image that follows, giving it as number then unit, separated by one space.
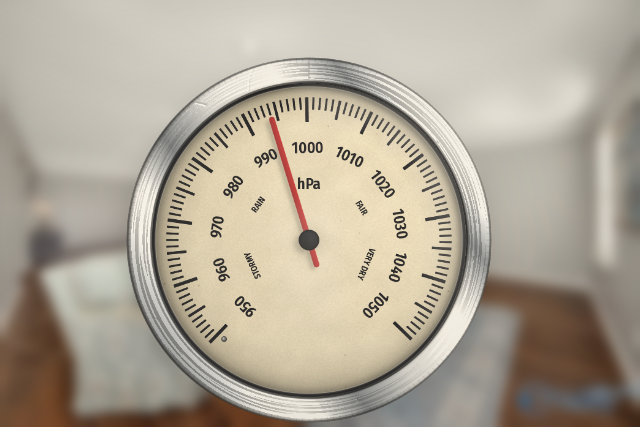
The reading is 994 hPa
